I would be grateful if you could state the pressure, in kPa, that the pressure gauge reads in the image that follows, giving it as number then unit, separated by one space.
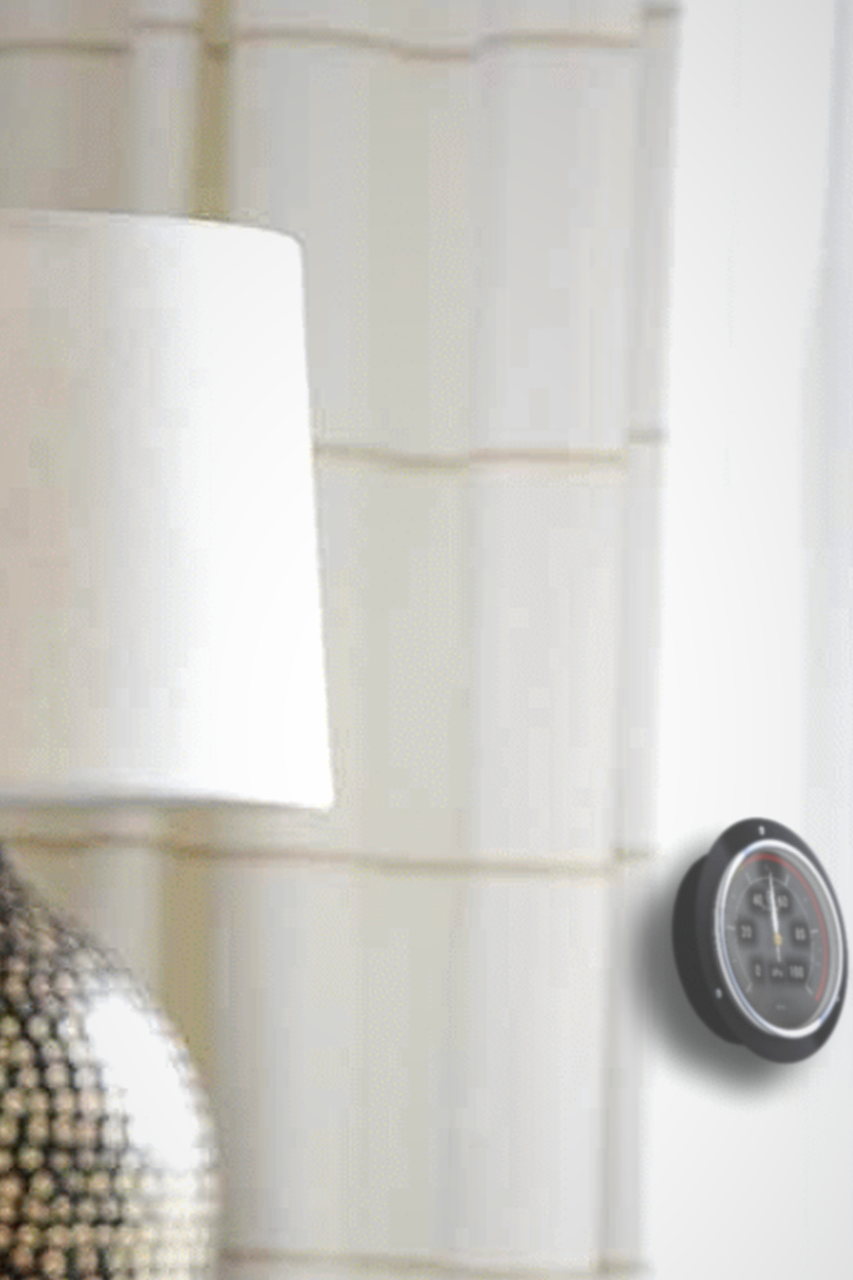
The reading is 50 kPa
